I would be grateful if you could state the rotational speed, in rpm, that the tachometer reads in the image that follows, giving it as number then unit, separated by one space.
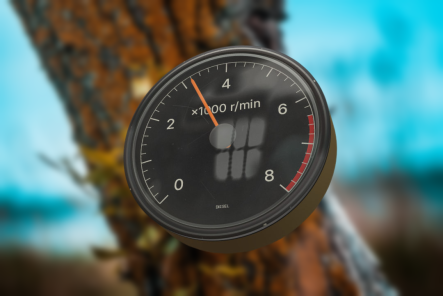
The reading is 3200 rpm
